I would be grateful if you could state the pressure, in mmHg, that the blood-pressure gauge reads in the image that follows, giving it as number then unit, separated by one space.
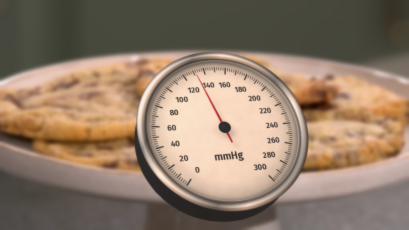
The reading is 130 mmHg
